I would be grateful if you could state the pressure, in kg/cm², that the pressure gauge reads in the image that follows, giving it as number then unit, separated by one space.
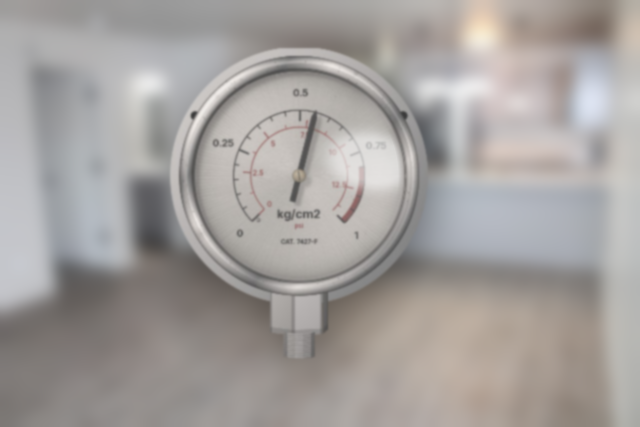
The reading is 0.55 kg/cm²
